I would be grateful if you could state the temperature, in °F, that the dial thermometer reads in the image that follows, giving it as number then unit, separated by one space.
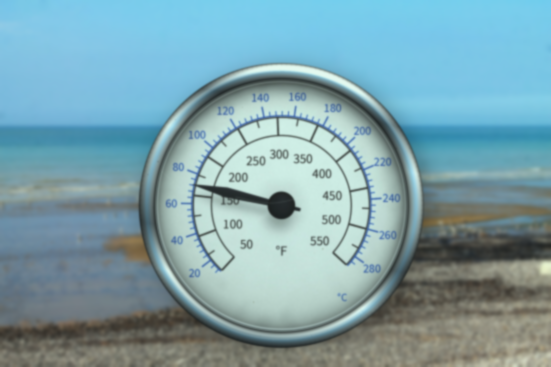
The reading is 162.5 °F
